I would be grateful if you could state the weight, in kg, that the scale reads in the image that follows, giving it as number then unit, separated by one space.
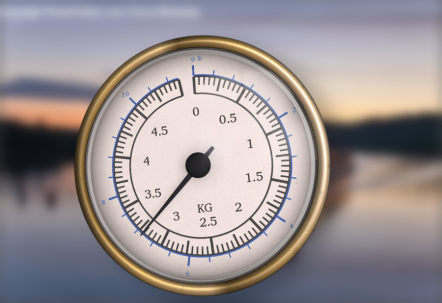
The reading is 3.2 kg
